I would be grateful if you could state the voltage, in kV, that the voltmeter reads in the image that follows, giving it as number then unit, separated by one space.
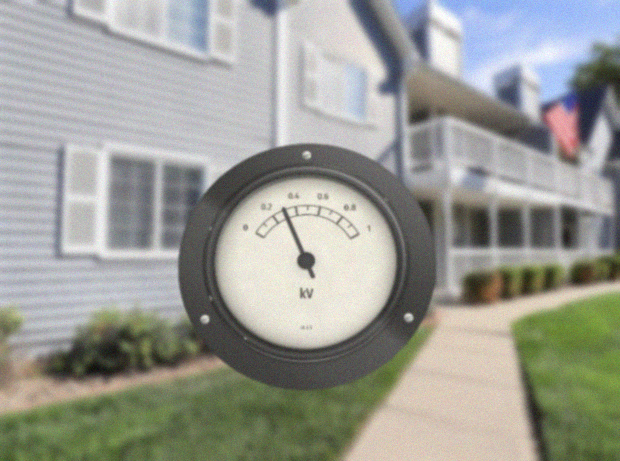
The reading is 0.3 kV
